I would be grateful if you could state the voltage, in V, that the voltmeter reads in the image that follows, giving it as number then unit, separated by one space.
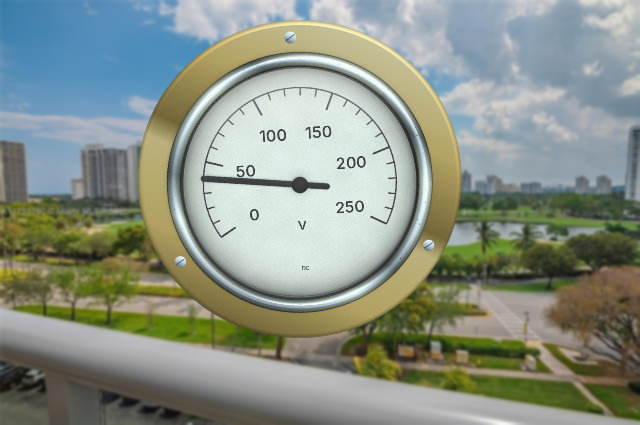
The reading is 40 V
